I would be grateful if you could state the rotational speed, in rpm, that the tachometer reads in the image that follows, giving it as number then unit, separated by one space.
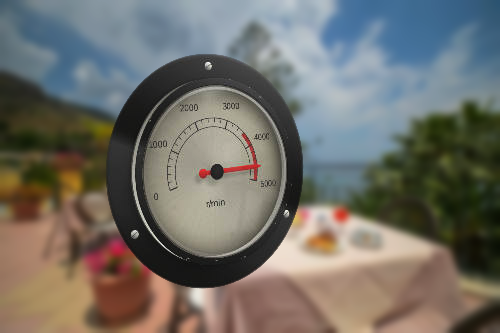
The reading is 4600 rpm
